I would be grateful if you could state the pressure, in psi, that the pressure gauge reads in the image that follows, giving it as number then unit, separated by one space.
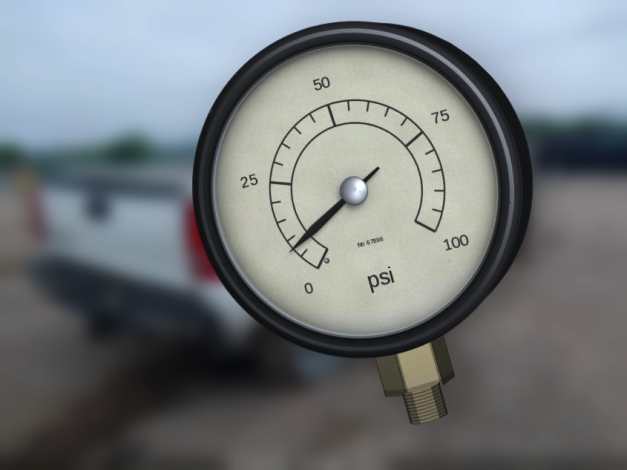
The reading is 7.5 psi
